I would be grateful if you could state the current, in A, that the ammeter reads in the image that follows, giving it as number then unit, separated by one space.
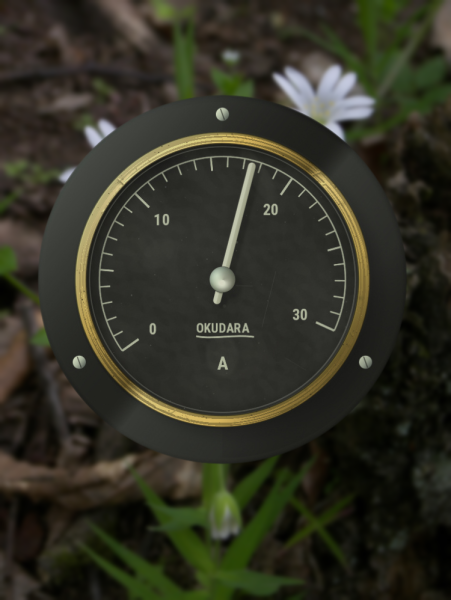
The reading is 17.5 A
